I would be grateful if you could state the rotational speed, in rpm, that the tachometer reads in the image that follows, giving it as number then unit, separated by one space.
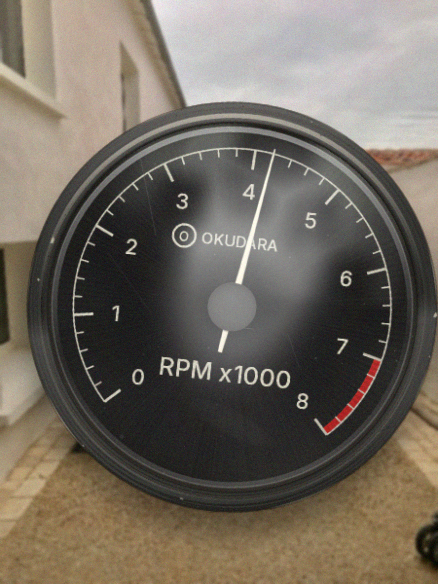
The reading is 4200 rpm
